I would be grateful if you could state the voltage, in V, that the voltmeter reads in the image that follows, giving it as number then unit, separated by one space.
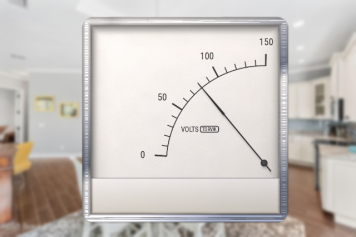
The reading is 80 V
